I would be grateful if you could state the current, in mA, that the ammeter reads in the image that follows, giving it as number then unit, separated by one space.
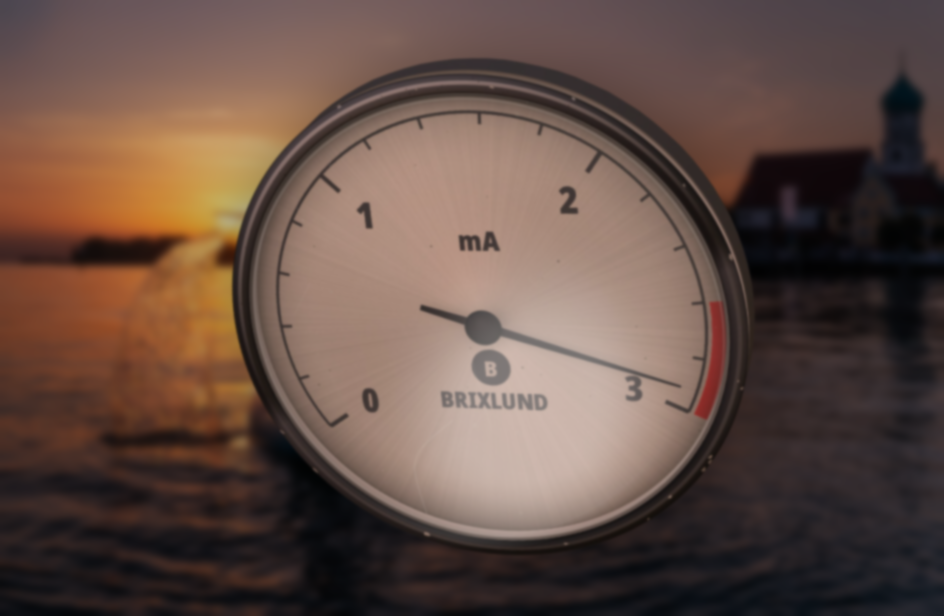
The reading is 2.9 mA
